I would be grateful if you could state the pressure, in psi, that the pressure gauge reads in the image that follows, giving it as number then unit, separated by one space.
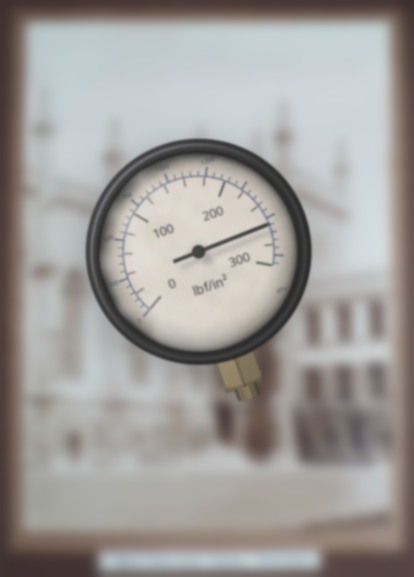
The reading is 260 psi
